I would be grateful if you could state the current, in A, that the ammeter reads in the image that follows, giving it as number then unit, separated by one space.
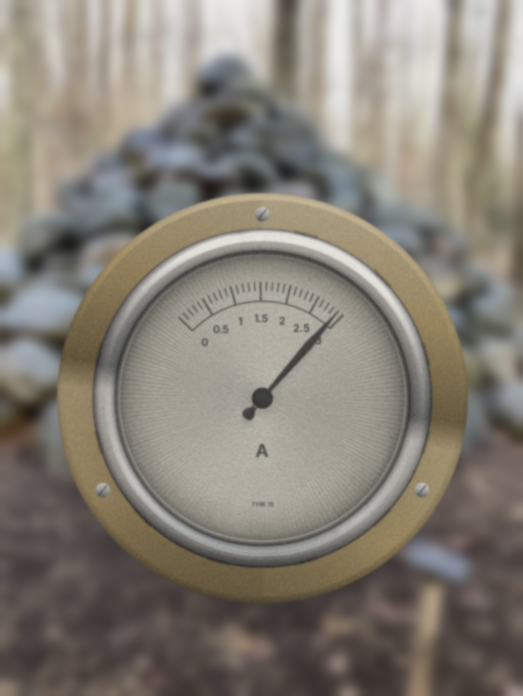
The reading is 2.9 A
